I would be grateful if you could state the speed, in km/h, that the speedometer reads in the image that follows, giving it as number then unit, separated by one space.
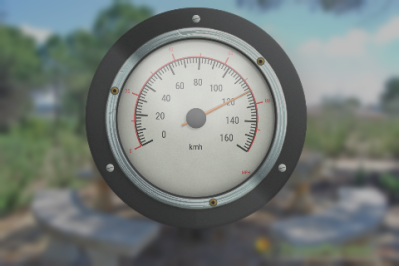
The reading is 120 km/h
